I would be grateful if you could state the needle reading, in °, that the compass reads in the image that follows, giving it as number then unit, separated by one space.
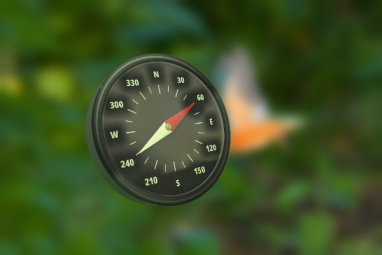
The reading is 60 °
